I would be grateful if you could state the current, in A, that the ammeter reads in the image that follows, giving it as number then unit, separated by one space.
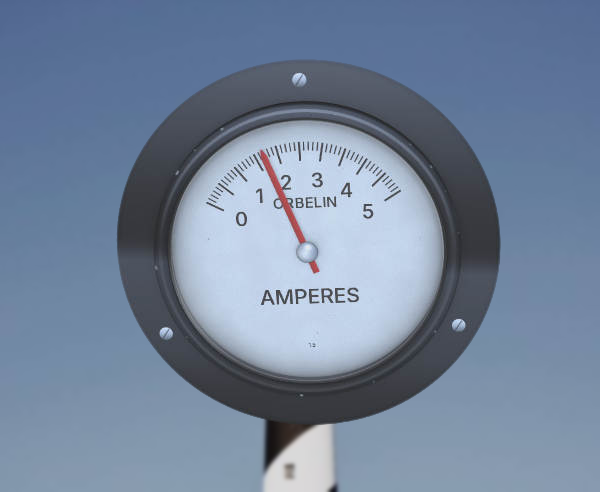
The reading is 1.7 A
